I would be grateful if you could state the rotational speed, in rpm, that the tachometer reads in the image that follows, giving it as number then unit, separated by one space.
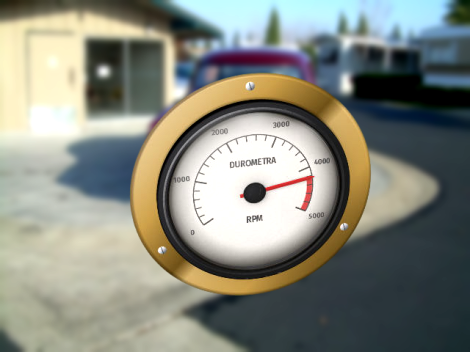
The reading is 4200 rpm
